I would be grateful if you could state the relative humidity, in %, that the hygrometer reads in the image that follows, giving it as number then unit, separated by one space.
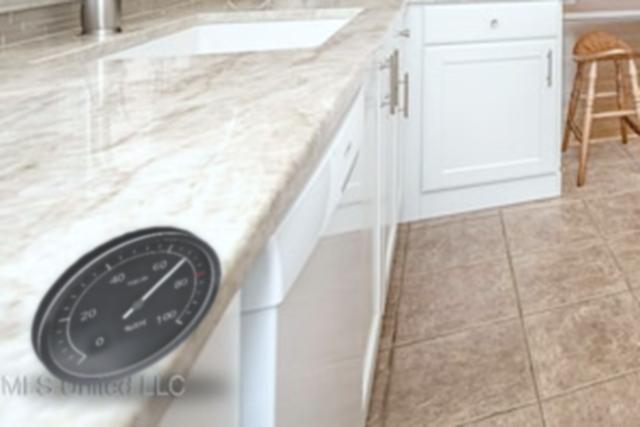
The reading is 68 %
